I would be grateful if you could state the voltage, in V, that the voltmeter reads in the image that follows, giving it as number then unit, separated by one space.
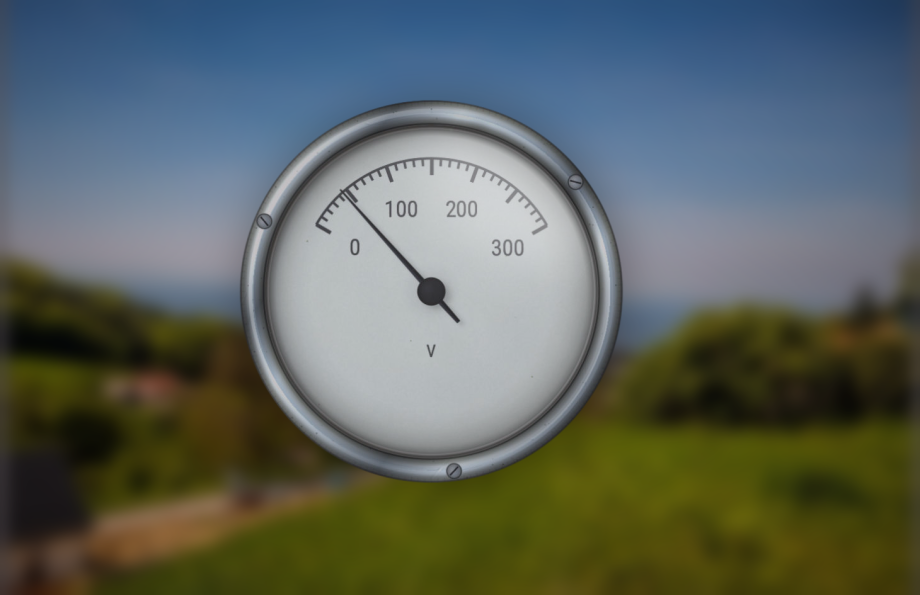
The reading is 45 V
